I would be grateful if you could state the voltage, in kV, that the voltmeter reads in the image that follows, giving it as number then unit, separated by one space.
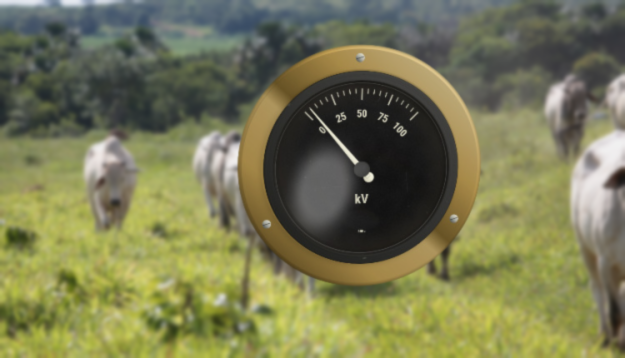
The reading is 5 kV
